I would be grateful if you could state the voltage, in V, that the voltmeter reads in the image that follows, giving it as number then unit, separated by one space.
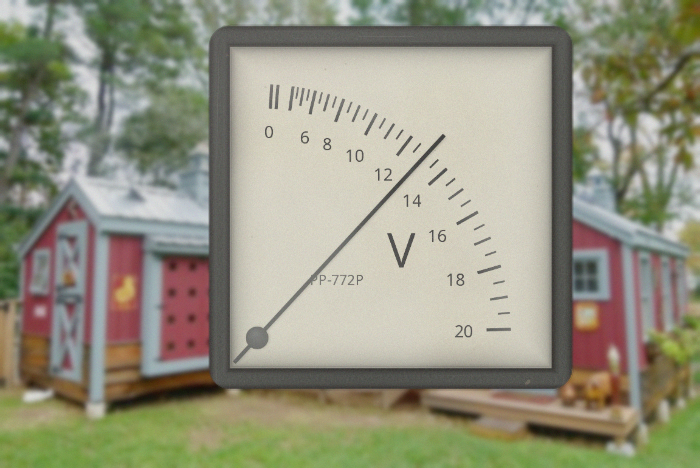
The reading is 13 V
